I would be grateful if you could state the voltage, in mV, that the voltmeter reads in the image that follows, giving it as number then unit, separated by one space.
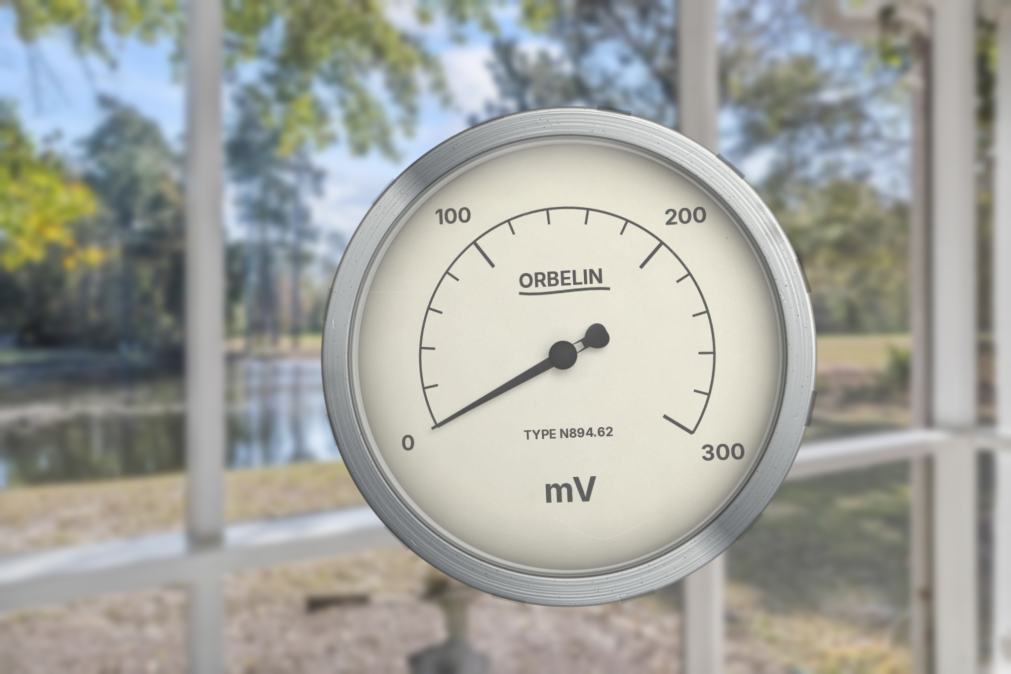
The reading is 0 mV
